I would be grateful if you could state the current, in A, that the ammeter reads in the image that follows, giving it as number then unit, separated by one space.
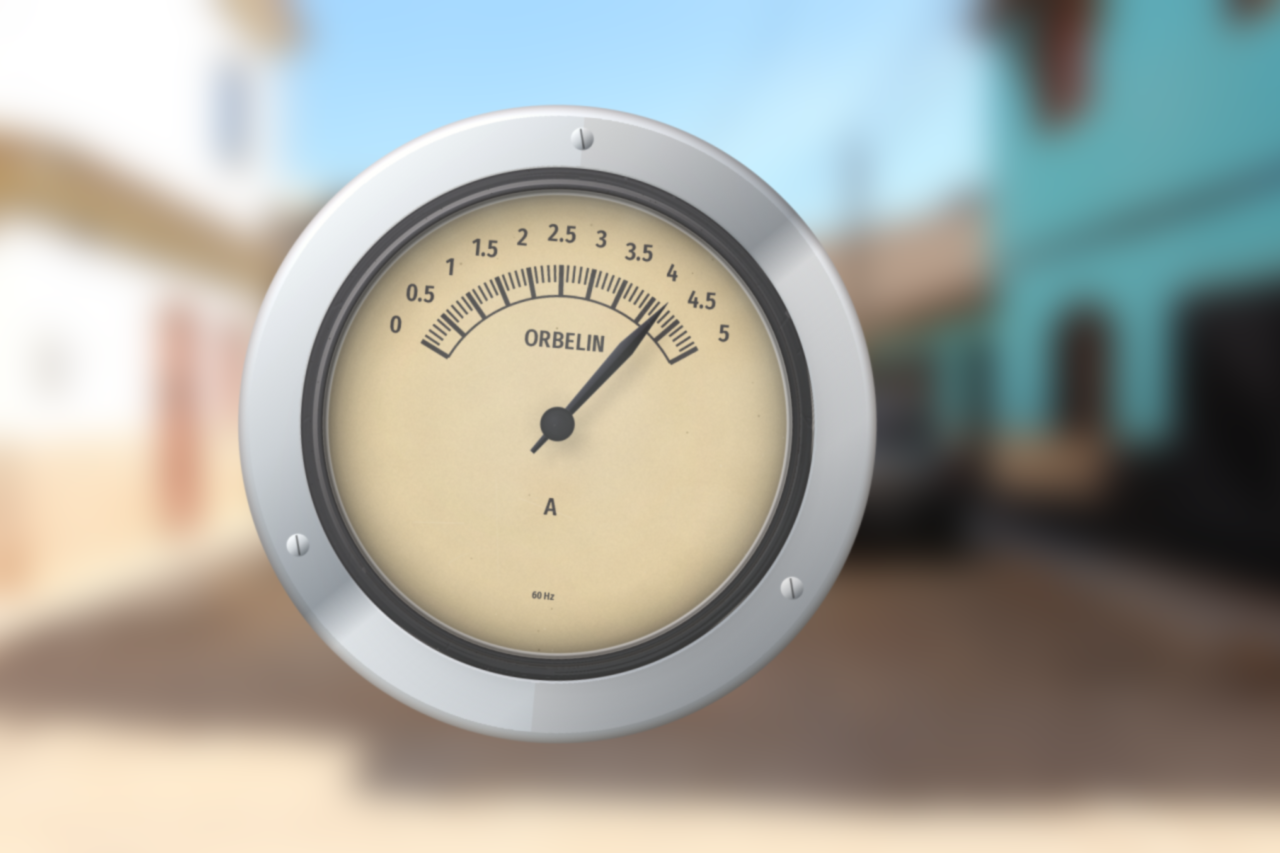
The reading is 4.2 A
